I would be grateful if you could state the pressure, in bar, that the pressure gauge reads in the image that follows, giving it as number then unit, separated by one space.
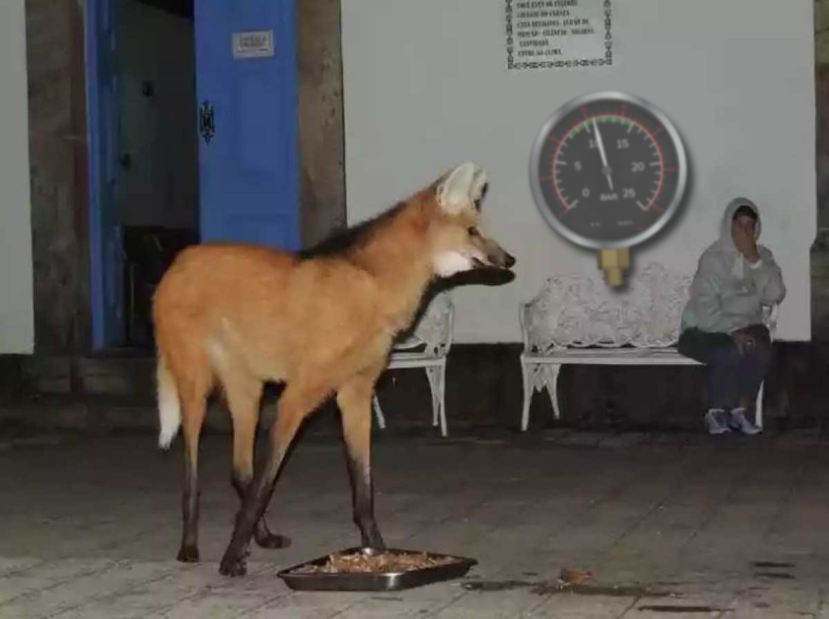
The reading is 11 bar
